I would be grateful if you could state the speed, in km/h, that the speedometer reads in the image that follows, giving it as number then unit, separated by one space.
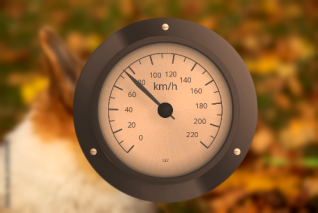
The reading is 75 km/h
